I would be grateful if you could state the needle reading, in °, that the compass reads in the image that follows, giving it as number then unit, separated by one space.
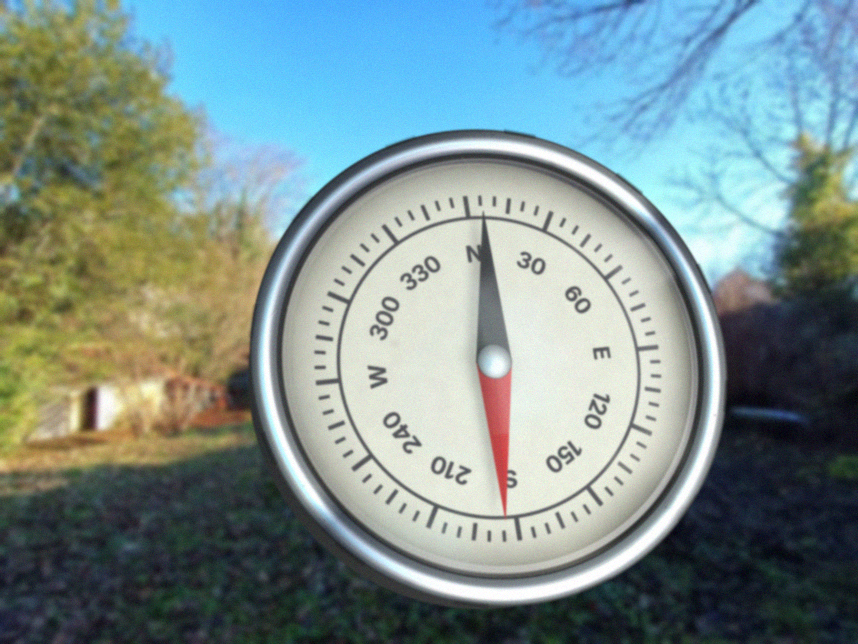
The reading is 185 °
